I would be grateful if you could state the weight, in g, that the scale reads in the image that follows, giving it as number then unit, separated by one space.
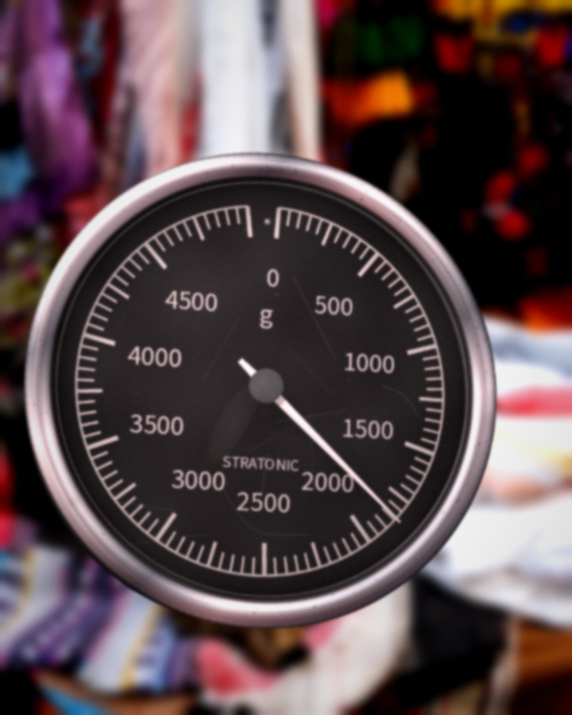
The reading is 1850 g
